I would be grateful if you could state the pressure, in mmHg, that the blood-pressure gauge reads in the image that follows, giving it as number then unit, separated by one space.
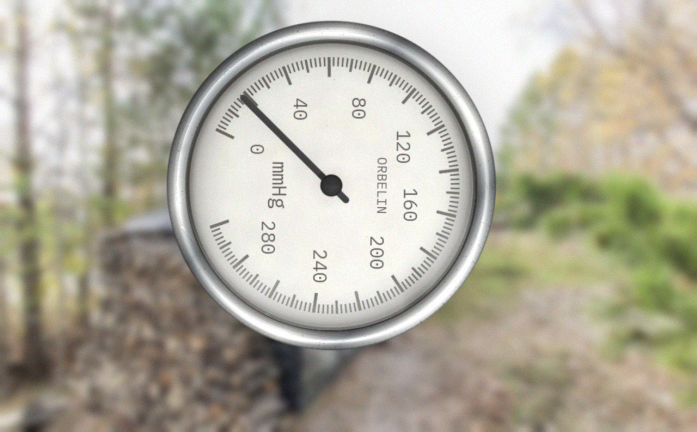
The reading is 18 mmHg
